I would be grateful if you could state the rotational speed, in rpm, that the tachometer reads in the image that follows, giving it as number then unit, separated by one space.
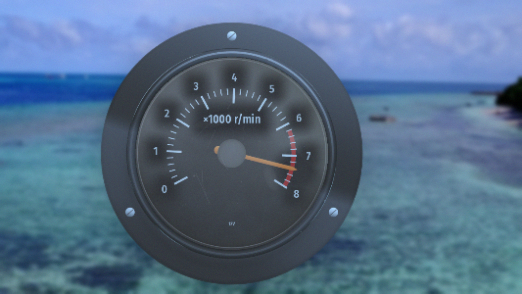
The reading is 7400 rpm
